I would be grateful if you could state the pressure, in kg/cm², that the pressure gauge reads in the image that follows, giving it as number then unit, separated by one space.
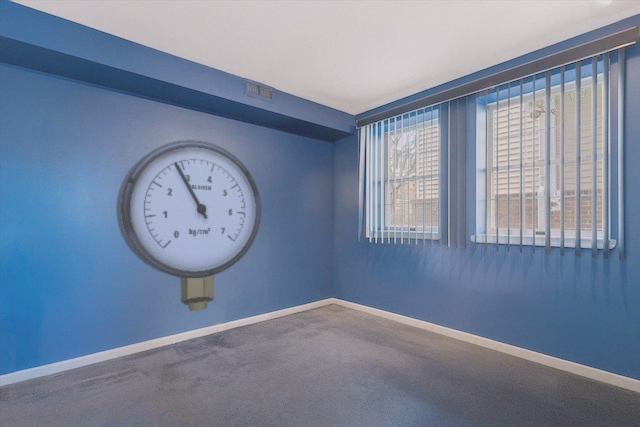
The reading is 2.8 kg/cm²
